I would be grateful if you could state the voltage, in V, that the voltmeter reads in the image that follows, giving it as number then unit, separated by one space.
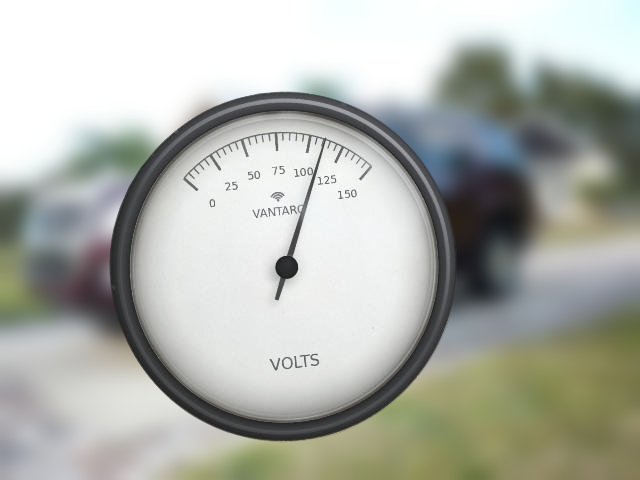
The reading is 110 V
